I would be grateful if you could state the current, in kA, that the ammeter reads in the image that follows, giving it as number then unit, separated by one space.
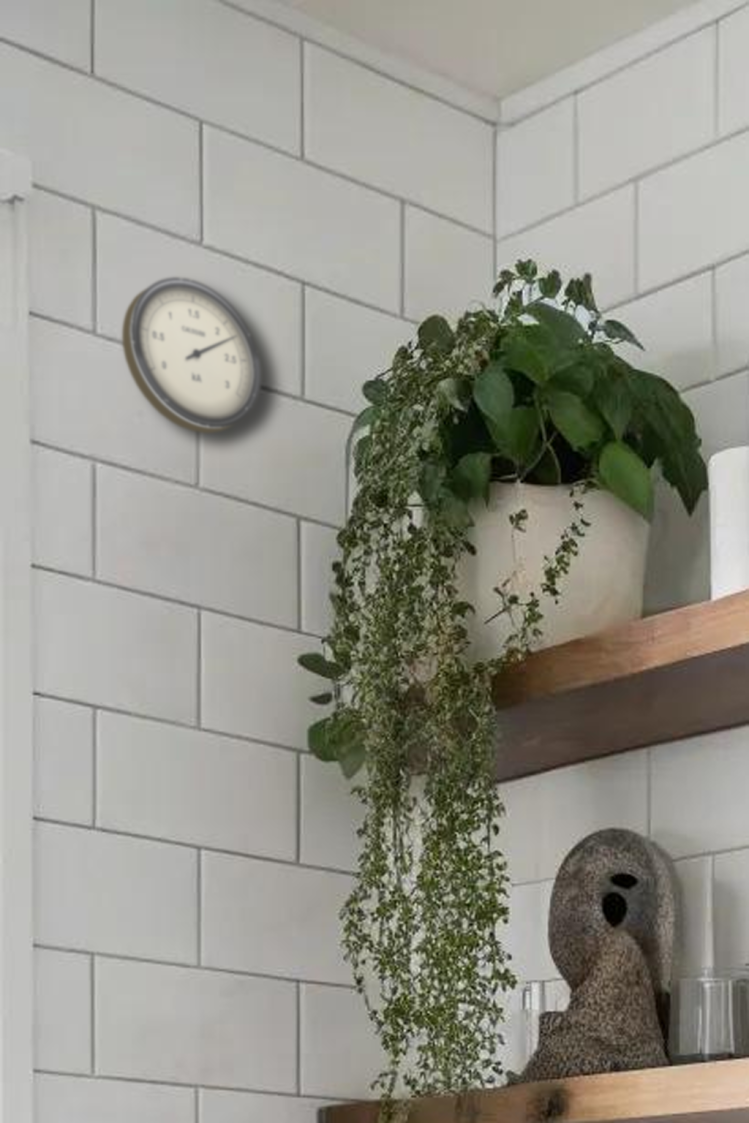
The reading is 2.2 kA
